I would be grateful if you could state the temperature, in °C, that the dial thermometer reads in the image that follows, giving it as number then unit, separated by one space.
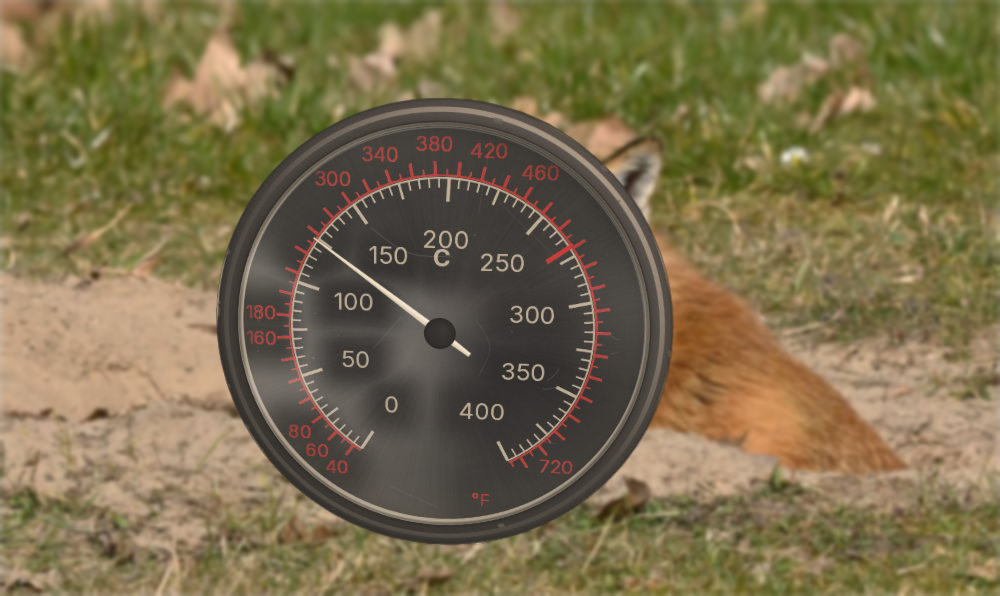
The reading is 125 °C
